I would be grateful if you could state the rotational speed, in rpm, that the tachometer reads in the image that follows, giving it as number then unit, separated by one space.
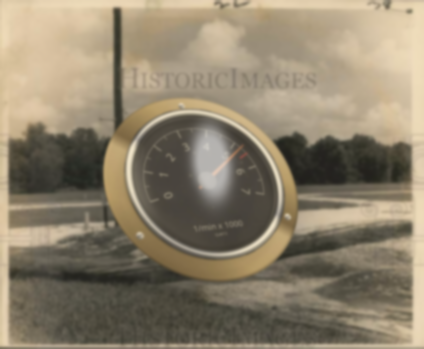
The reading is 5250 rpm
